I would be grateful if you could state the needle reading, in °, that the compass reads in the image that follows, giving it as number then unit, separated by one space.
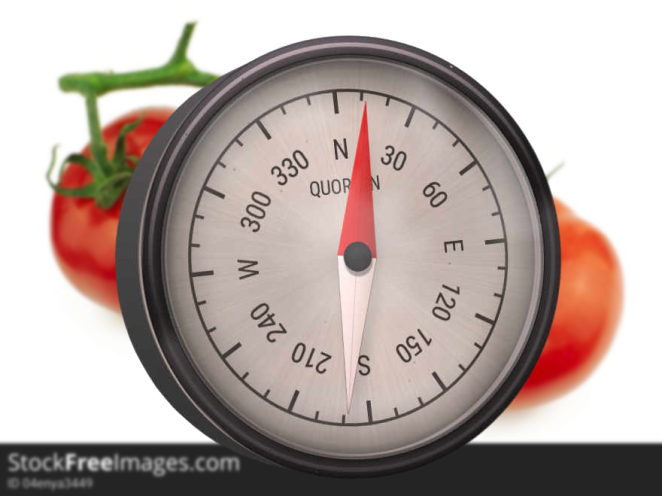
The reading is 10 °
